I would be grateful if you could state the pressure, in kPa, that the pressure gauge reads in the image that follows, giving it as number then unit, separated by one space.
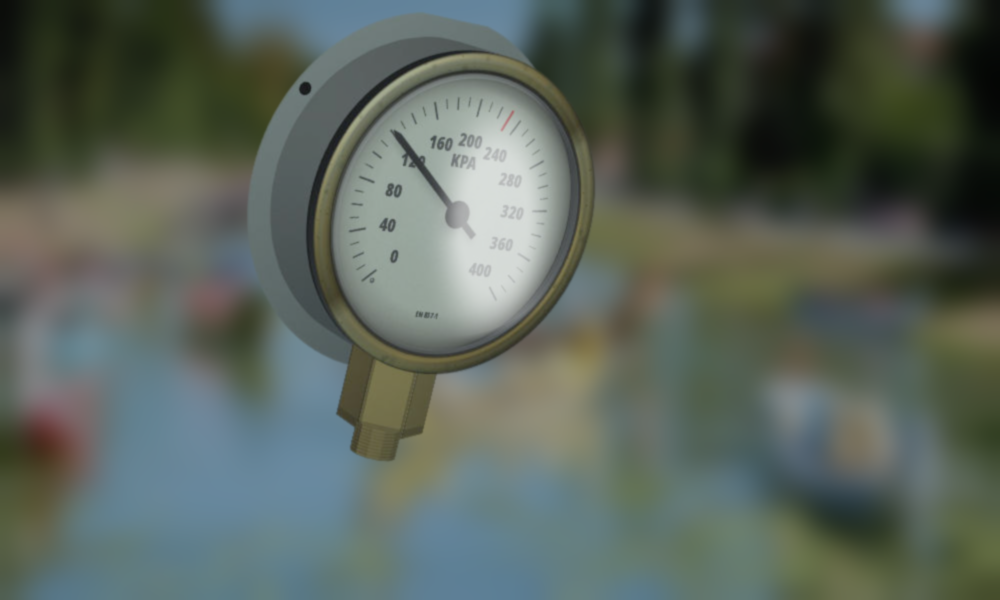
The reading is 120 kPa
